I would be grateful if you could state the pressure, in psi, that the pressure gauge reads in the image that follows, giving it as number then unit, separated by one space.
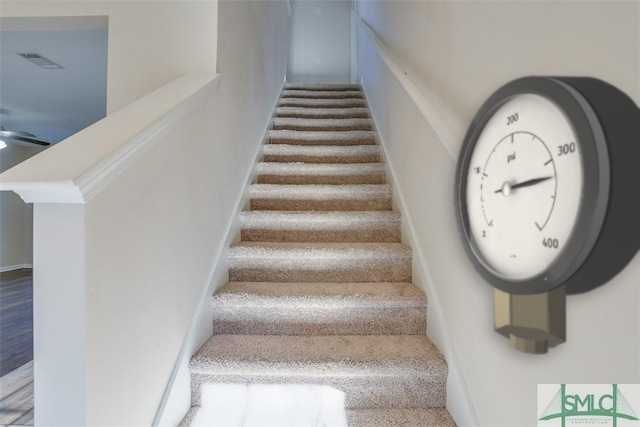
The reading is 325 psi
